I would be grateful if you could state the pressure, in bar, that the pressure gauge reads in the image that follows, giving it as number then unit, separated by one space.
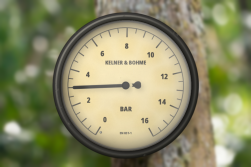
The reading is 3 bar
